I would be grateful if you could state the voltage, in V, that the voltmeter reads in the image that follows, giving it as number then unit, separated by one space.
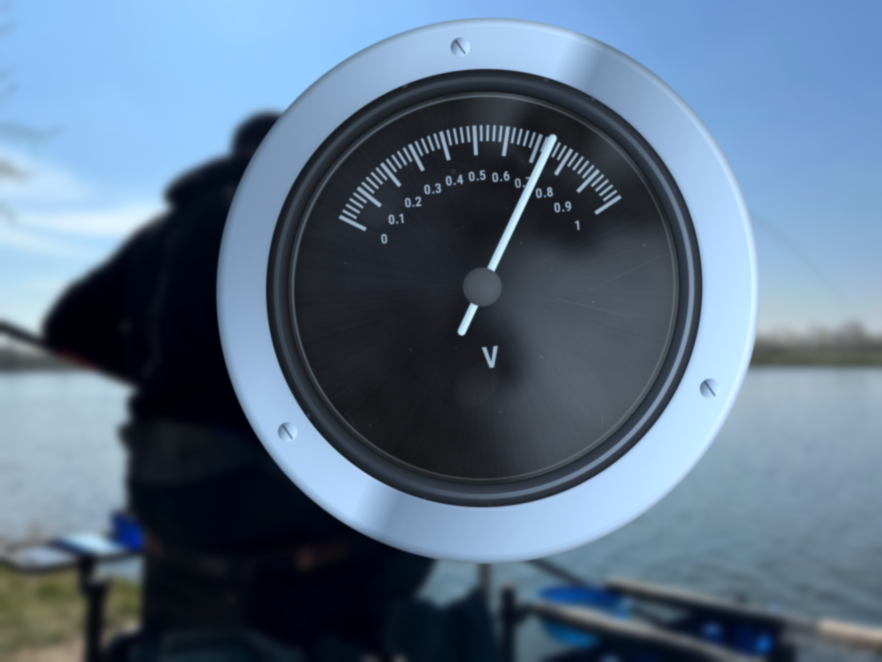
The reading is 0.74 V
